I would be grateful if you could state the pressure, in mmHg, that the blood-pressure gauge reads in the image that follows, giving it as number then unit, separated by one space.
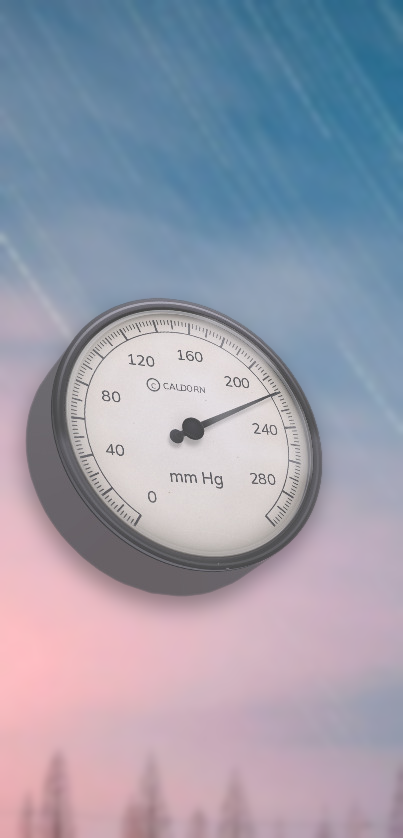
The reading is 220 mmHg
